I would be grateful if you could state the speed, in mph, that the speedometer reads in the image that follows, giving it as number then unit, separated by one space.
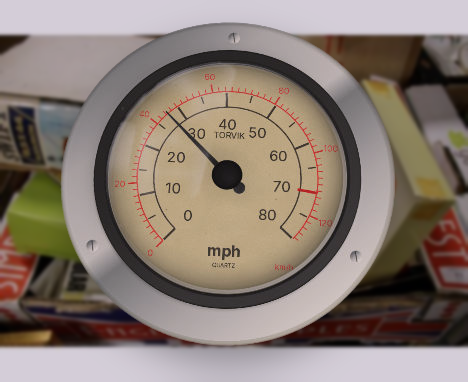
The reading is 27.5 mph
